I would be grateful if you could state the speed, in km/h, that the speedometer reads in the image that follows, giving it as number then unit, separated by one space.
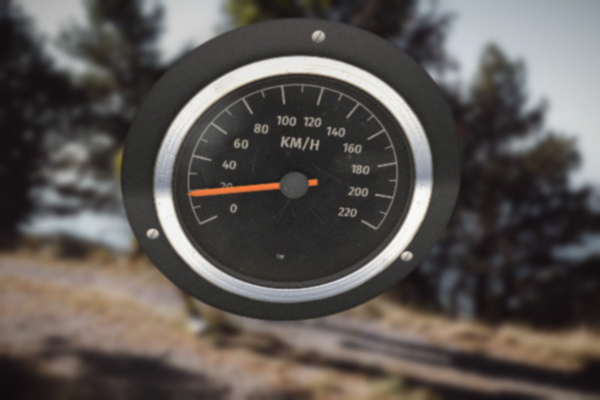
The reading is 20 km/h
